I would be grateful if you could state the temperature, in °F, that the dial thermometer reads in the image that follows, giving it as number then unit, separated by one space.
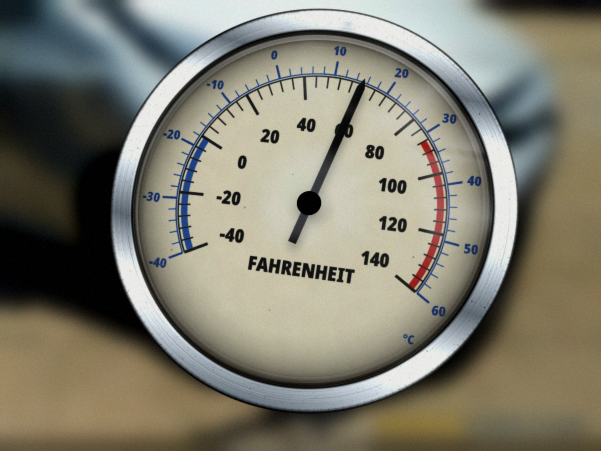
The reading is 60 °F
